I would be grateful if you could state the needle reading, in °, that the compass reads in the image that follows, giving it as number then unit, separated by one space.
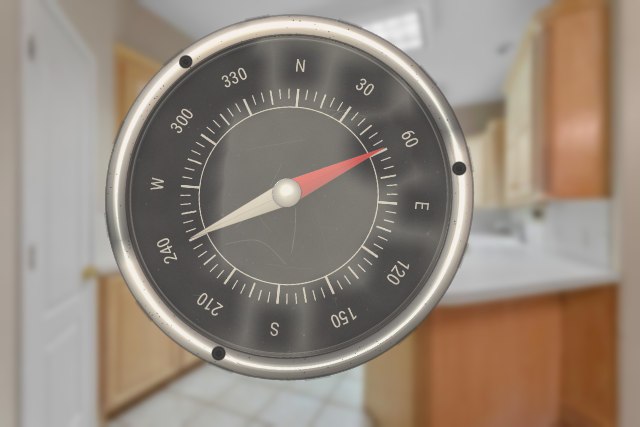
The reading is 60 °
